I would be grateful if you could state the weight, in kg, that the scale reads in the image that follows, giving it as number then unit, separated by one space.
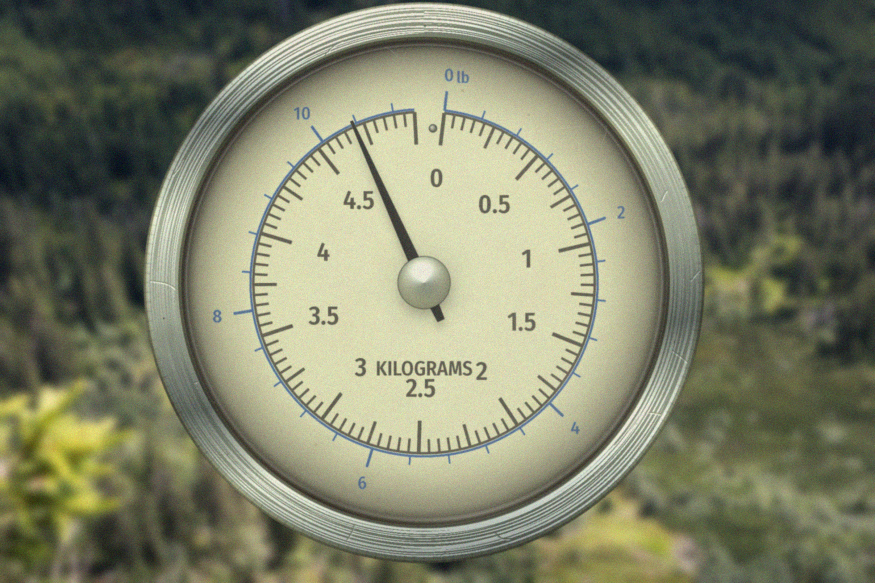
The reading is 4.7 kg
